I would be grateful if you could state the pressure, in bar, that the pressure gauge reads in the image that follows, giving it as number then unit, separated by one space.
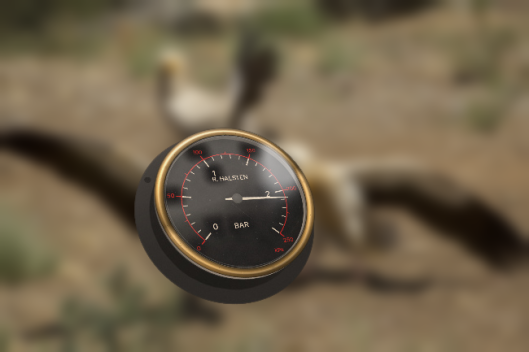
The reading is 2.1 bar
